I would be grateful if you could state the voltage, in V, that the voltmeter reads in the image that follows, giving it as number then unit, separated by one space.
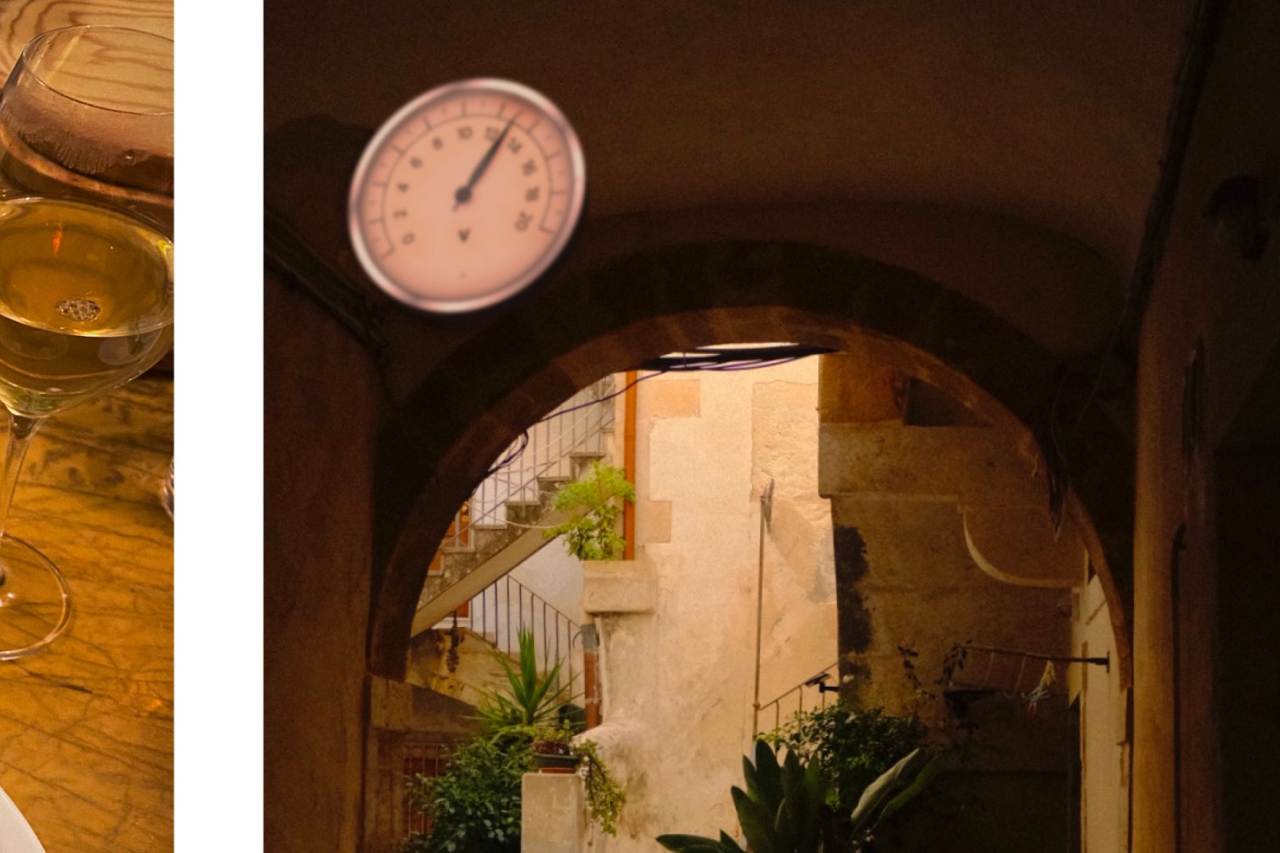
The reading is 13 V
